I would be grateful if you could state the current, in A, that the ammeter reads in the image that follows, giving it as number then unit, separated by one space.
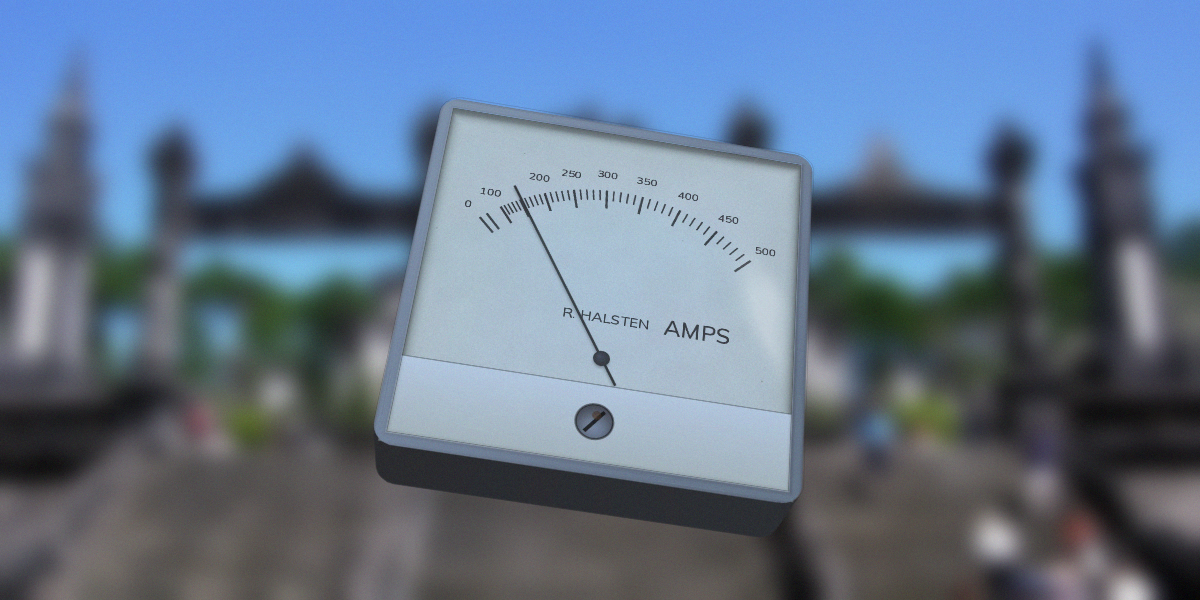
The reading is 150 A
